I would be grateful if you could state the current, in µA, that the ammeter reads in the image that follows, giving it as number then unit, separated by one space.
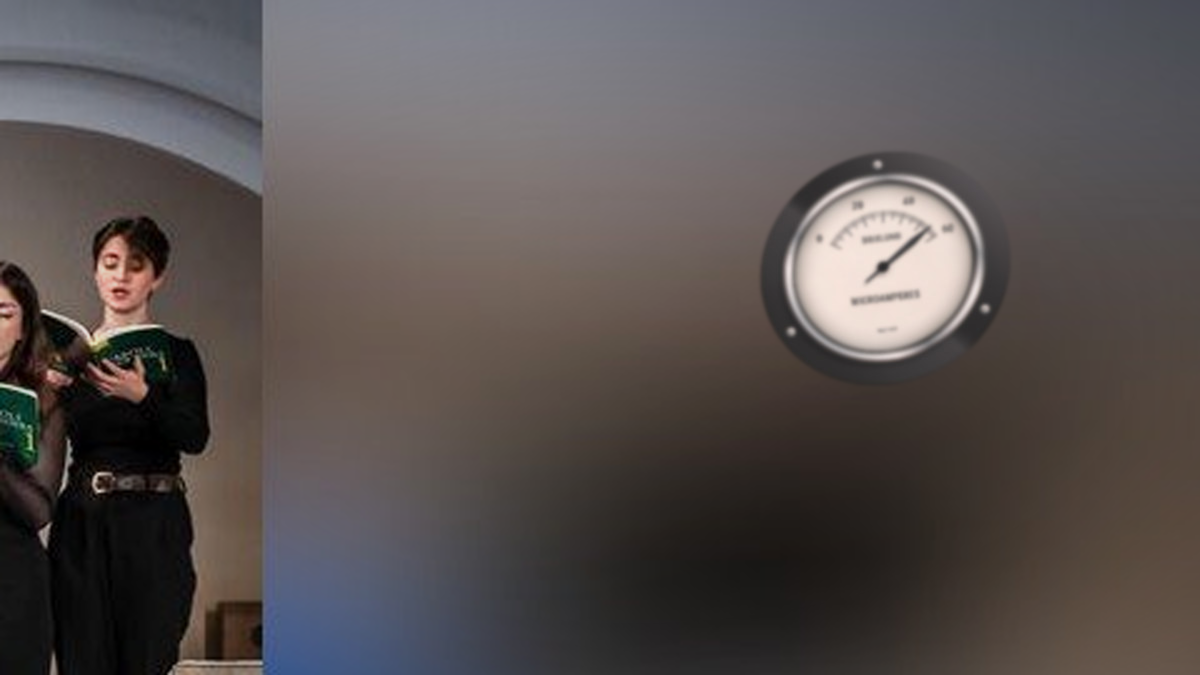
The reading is 55 µA
